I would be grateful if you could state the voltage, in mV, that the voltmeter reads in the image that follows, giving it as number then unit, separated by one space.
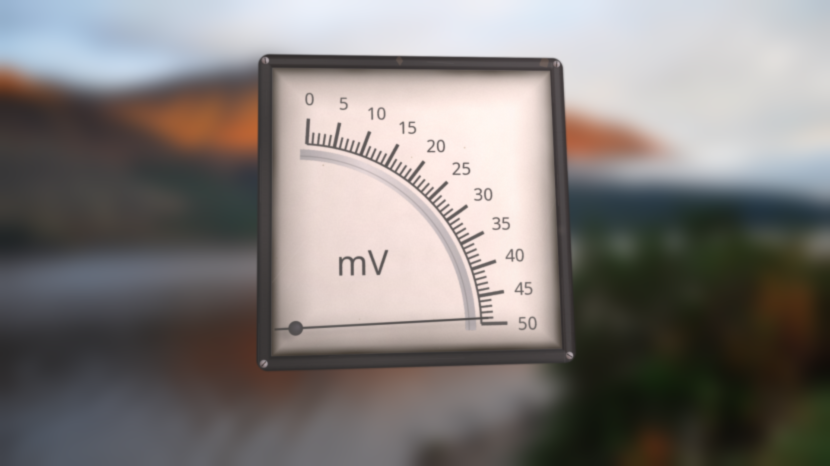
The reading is 49 mV
